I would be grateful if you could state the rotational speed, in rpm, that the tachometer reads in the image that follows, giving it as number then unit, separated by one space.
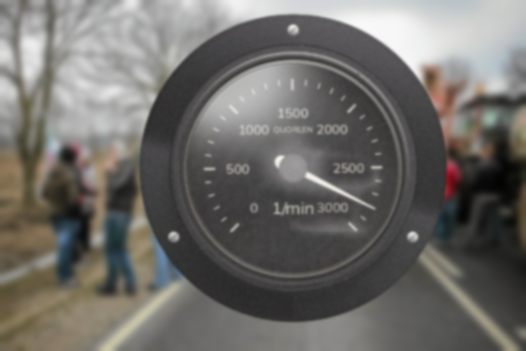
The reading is 2800 rpm
